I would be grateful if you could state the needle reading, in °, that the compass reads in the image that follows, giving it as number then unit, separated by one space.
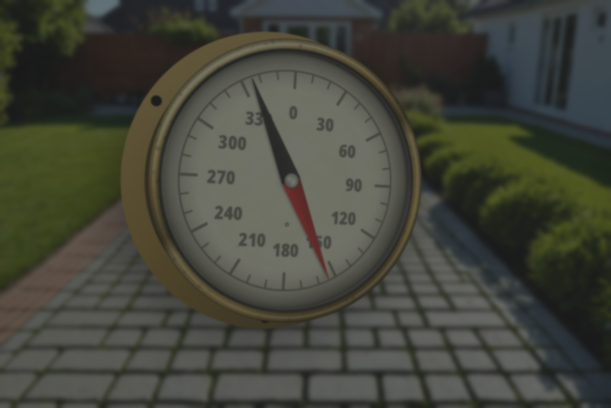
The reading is 155 °
